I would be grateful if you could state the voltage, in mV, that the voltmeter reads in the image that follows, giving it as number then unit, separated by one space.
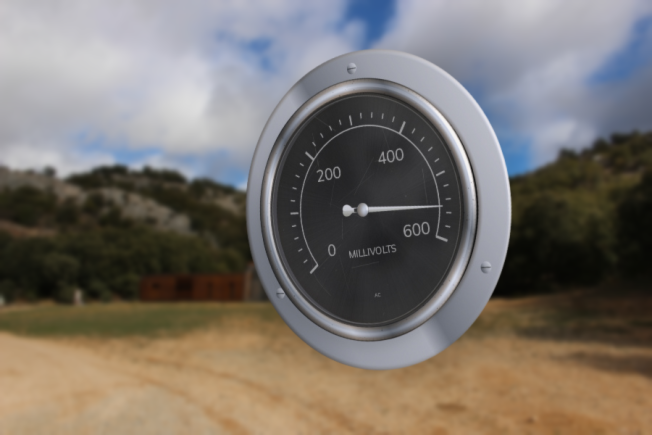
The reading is 550 mV
